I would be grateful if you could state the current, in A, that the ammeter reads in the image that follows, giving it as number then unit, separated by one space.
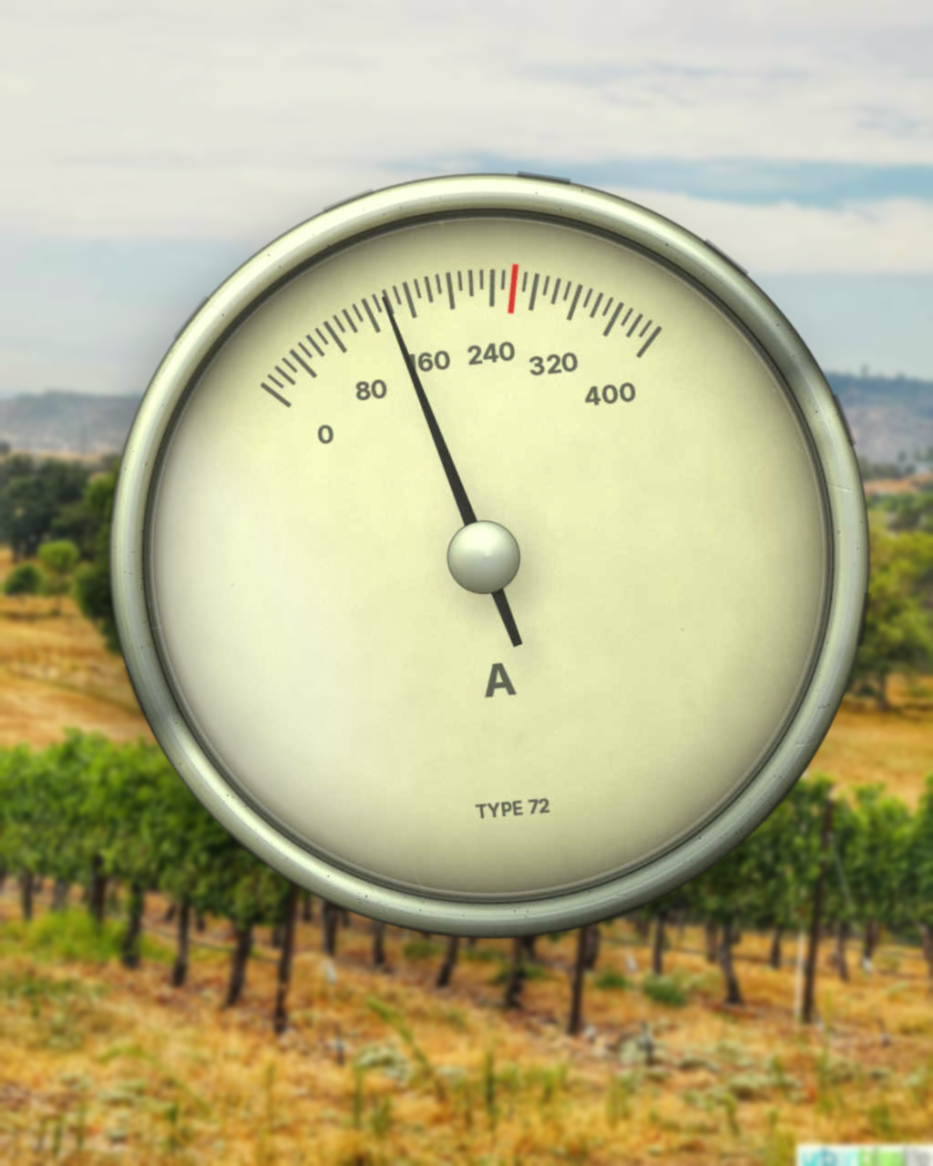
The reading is 140 A
